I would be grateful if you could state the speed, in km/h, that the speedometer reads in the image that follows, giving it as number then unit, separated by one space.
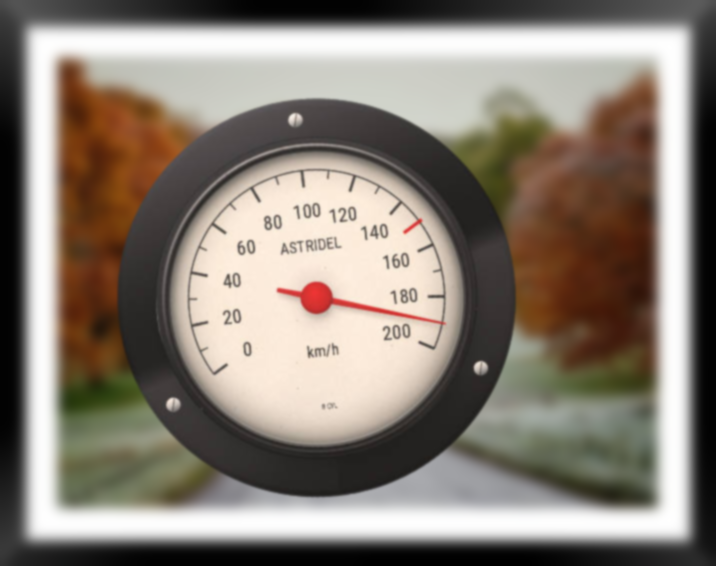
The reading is 190 km/h
